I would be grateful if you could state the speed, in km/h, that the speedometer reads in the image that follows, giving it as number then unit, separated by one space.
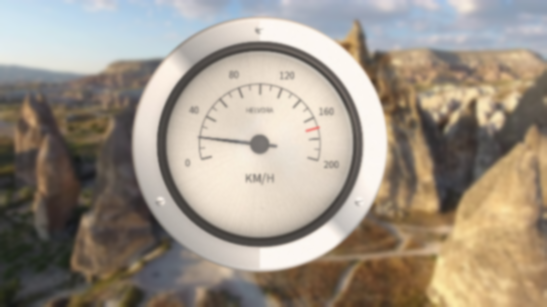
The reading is 20 km/h
